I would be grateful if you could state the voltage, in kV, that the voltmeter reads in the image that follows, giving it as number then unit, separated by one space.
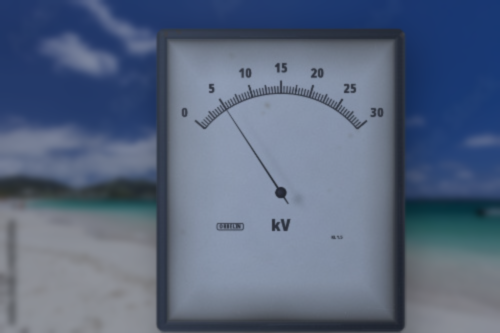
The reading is 5 kV
